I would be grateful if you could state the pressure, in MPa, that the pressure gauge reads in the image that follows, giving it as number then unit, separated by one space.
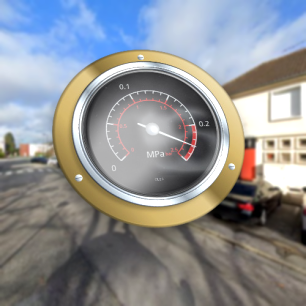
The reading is 0.23 MPa
